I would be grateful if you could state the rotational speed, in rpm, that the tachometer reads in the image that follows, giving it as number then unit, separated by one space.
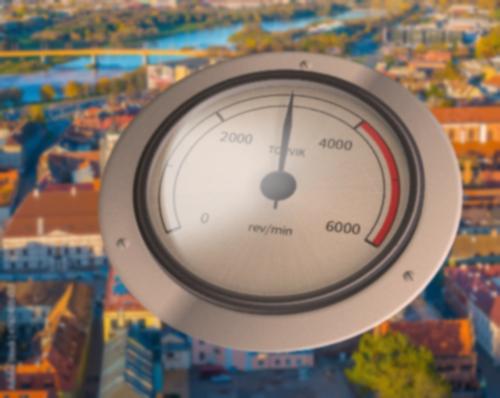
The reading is 3000 rpm
